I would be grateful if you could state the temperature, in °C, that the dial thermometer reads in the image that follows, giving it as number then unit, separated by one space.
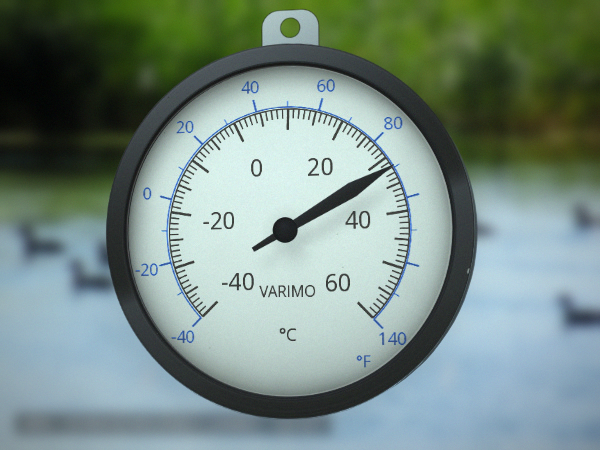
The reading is 32 °C
